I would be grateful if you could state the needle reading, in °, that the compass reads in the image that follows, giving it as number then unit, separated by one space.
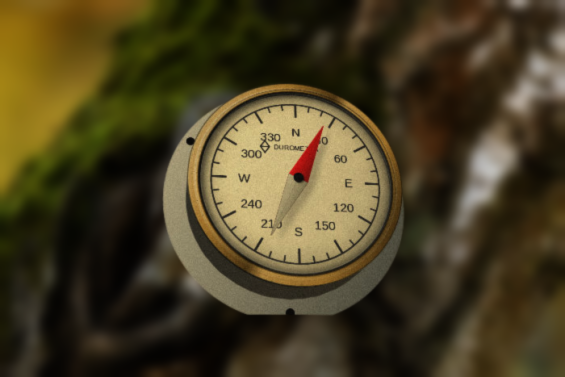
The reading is 25 °
